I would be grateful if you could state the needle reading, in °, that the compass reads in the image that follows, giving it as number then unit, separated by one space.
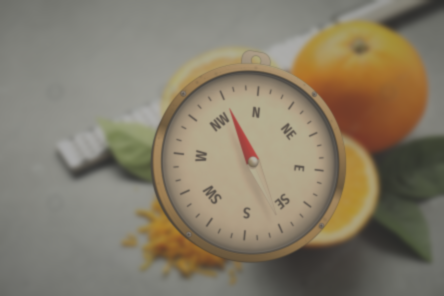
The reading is 330 °
